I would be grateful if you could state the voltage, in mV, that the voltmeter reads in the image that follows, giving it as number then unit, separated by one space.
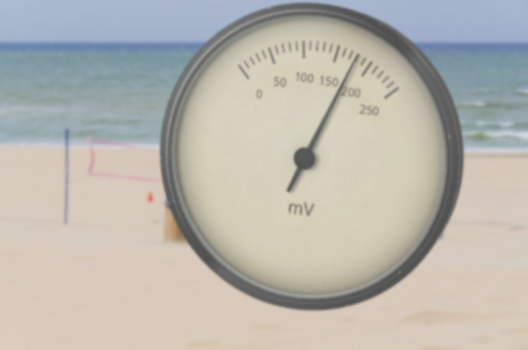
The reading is 180 mV
